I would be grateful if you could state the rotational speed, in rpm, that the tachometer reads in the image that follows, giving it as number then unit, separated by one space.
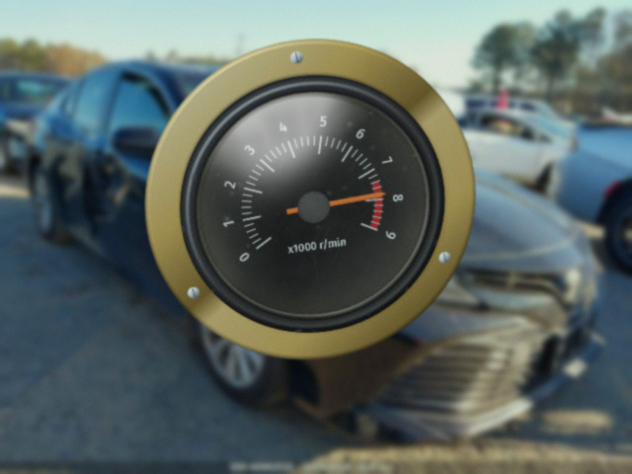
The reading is 7800 rpm
